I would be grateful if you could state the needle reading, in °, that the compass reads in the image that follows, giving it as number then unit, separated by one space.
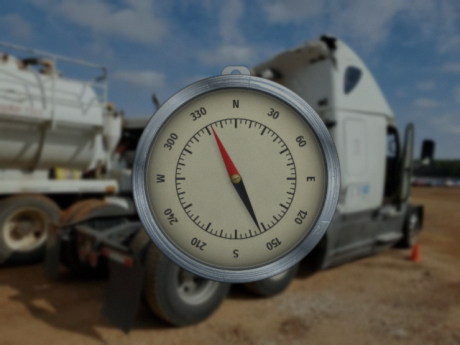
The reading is 335 °
